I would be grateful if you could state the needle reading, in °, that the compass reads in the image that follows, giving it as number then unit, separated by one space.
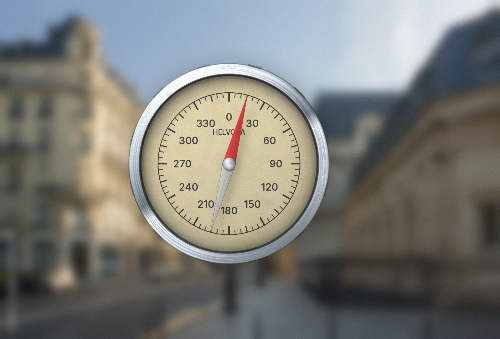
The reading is 15 °
